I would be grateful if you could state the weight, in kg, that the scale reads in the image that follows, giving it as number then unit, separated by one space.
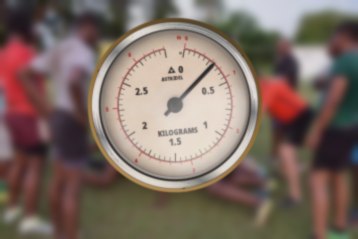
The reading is 0.3 kg
